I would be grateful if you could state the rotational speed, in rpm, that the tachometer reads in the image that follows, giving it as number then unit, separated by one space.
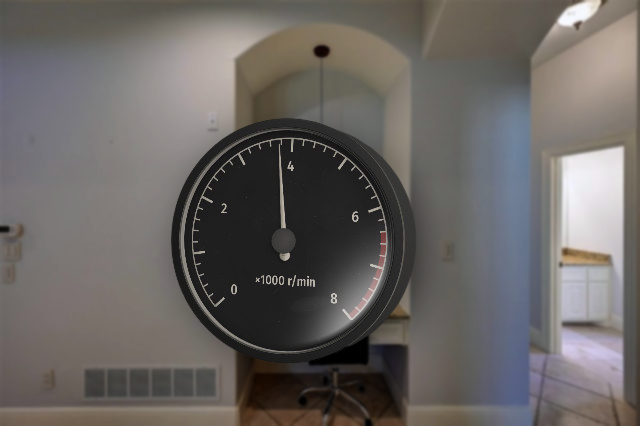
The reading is 3800 rpm
